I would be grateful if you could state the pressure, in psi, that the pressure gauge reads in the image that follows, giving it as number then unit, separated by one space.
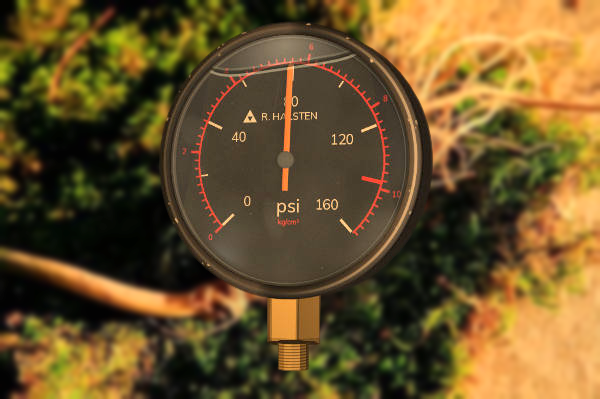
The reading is 80 psi
